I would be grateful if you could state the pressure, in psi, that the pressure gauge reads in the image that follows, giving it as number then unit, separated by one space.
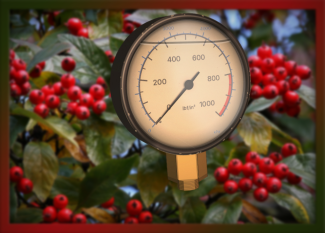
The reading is 0 psi
